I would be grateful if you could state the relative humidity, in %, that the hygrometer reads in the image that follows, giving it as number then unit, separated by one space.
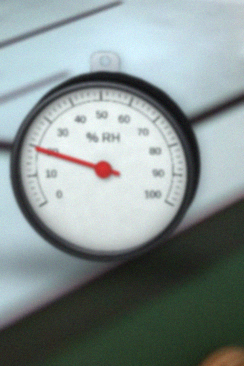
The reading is 20 %
